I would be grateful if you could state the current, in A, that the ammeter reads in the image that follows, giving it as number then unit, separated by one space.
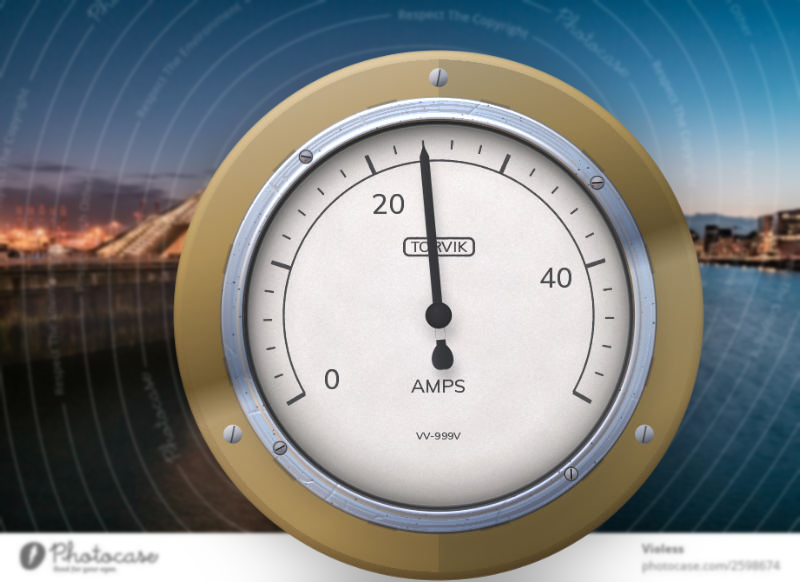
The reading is 24 A
